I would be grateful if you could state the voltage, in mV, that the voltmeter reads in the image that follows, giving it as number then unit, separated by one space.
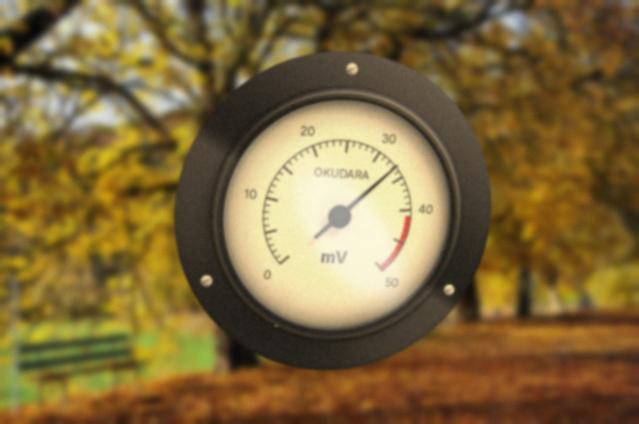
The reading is 33 mV
